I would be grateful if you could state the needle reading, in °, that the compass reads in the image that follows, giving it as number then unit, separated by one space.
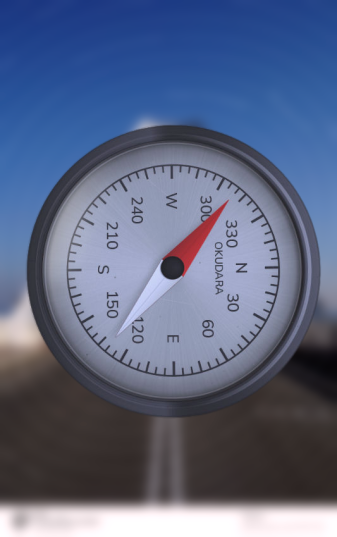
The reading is 310 °
